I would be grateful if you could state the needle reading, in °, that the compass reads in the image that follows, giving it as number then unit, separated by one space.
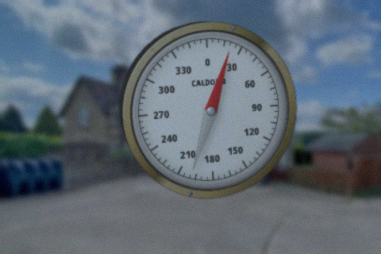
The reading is 20 °
